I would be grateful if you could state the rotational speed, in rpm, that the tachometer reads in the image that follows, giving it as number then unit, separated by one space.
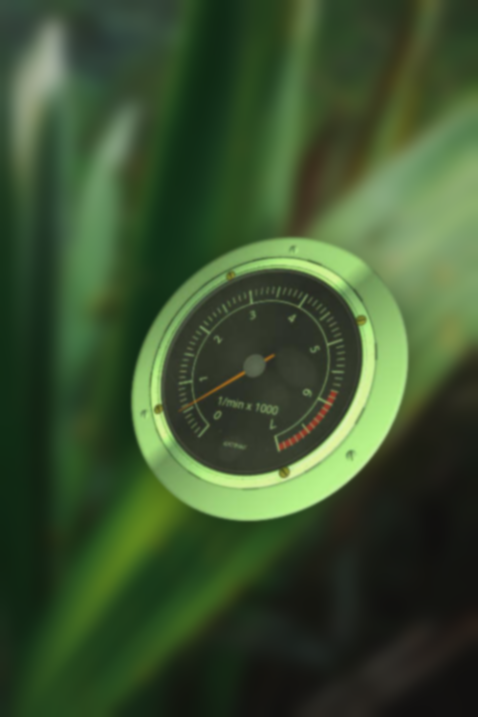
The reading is 500 rpm
